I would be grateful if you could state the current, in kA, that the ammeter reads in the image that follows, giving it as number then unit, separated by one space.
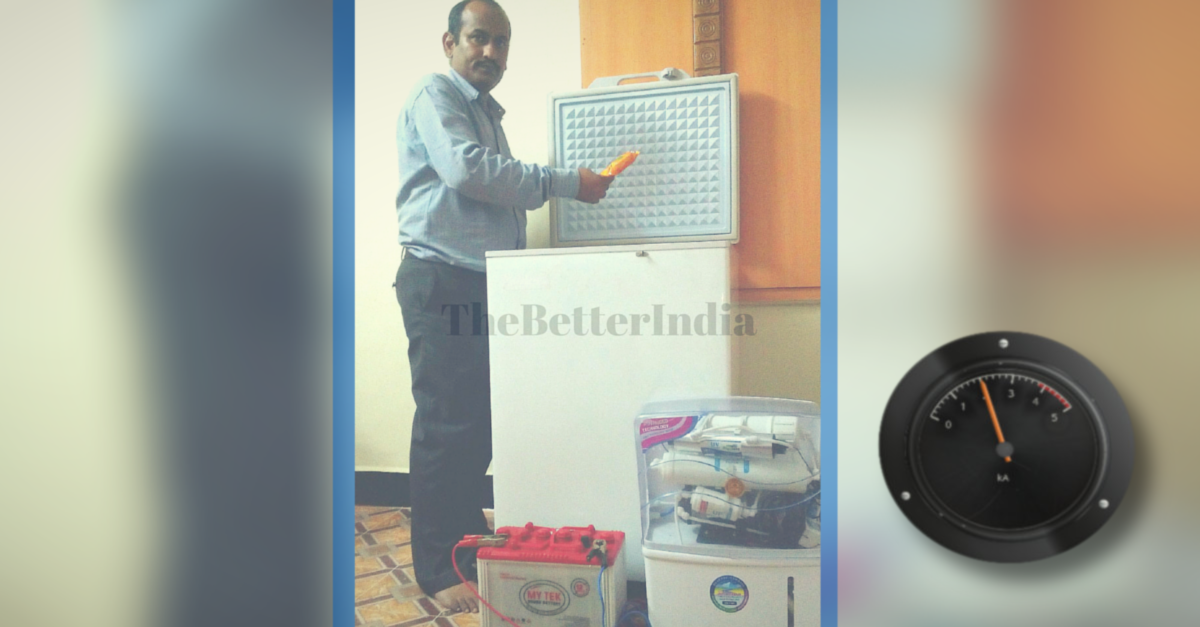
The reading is 2 kA
